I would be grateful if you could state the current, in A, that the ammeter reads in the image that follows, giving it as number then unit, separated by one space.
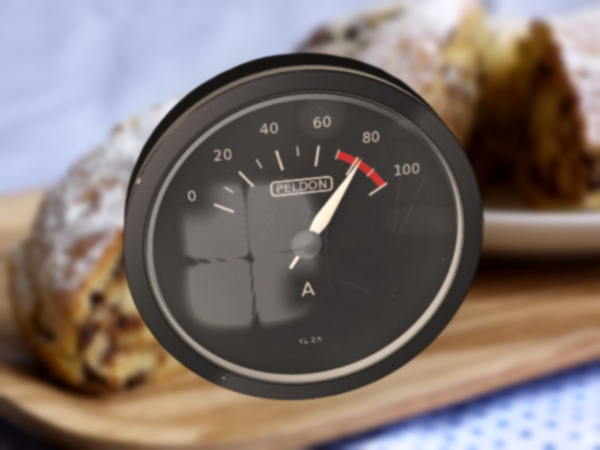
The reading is 80 A
